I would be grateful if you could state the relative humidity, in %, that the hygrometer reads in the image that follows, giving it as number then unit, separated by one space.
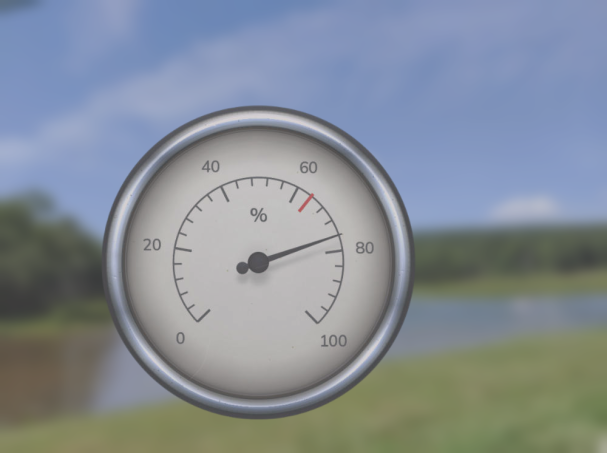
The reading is 76 %
